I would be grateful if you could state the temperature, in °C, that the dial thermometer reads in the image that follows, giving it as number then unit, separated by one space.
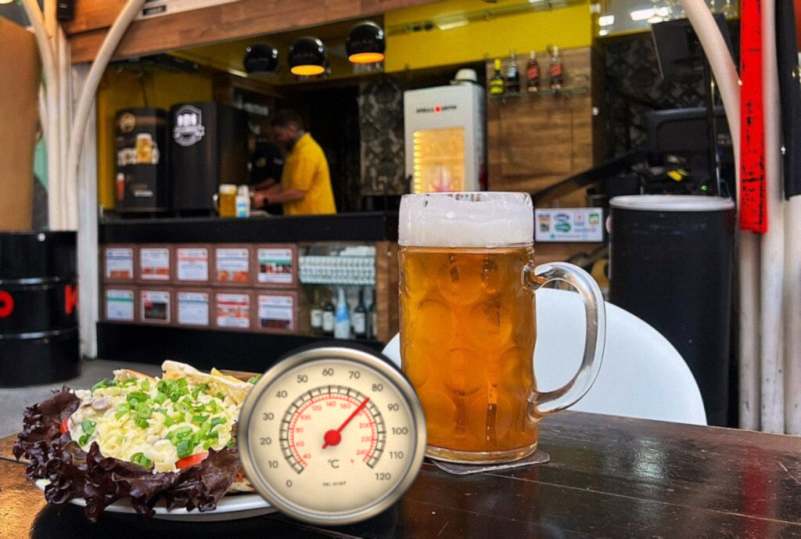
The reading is 80 °C
